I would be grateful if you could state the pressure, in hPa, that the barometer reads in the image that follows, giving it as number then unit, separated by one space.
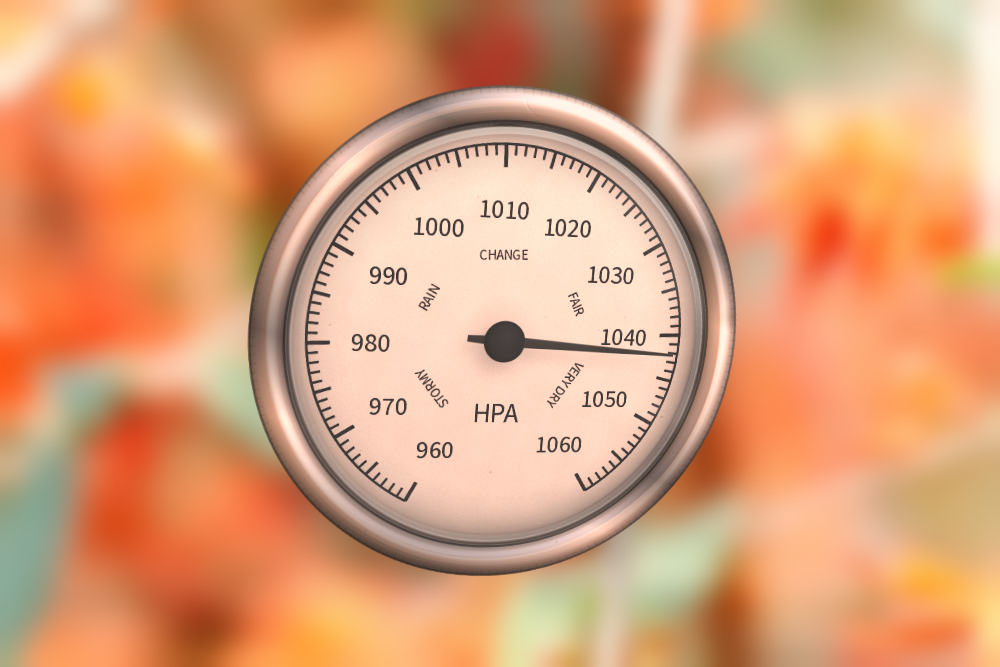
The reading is 1042 hPa
